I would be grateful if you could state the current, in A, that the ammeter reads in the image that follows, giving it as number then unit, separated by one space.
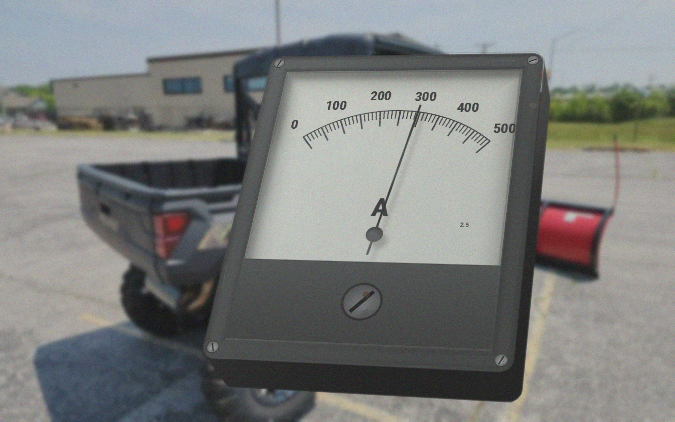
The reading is 300 A
